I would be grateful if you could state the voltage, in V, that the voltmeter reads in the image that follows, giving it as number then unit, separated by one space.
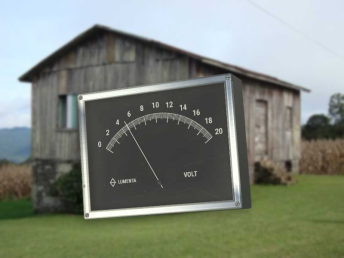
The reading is 5 V
